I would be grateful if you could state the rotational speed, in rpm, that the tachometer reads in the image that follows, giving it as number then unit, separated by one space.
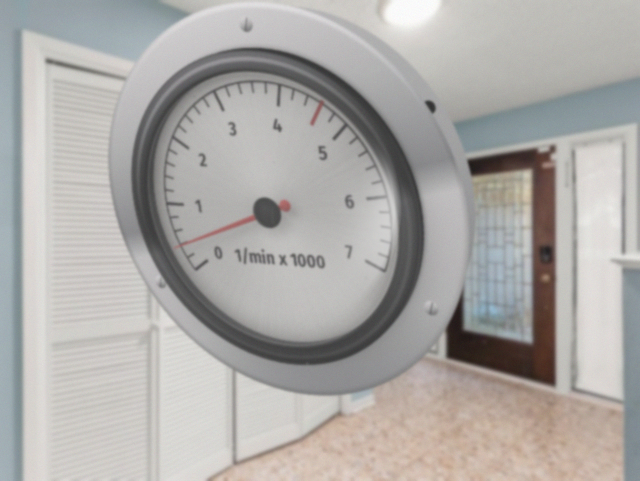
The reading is 400 rpm
